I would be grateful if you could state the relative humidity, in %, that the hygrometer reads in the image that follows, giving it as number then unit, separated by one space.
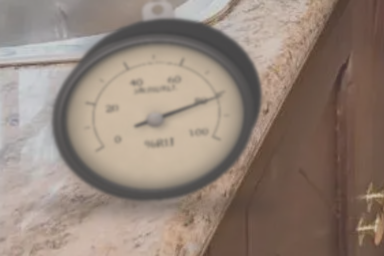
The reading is 80 %
